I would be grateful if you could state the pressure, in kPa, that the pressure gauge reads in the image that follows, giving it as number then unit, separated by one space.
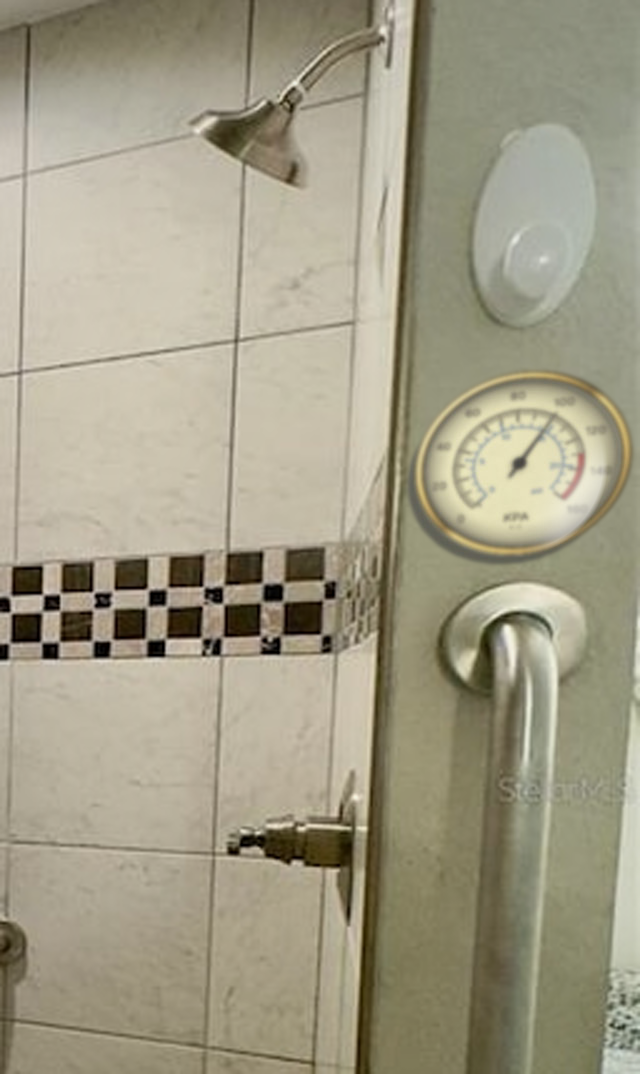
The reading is 100 kPa
